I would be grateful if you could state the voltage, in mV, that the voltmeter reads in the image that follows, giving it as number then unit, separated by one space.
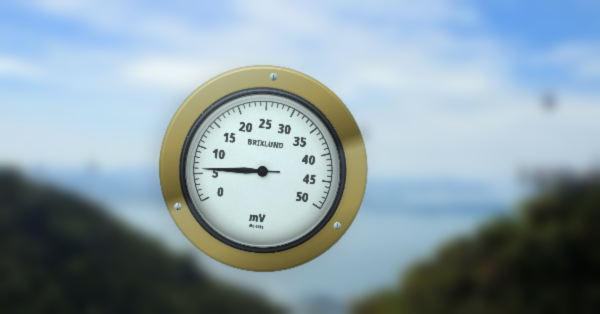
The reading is 6 mV
